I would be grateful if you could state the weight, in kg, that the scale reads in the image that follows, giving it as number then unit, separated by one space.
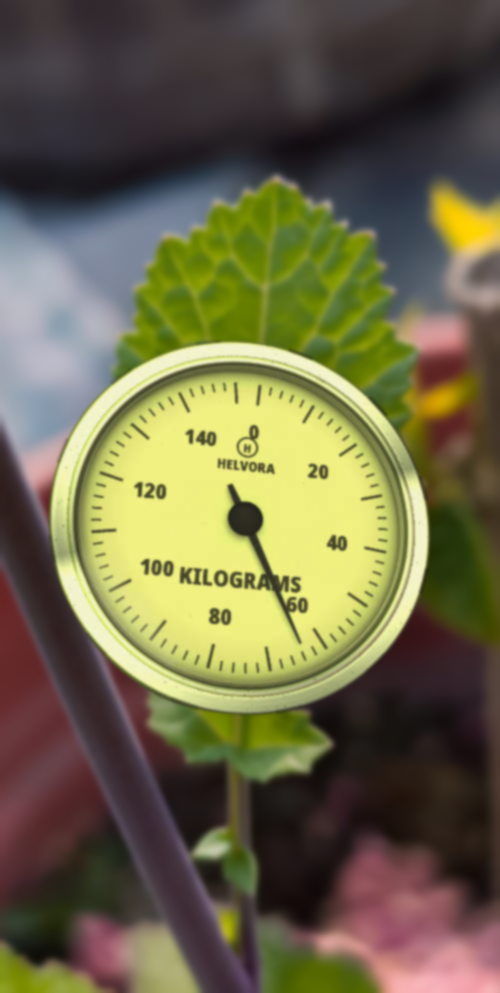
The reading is 64 kg
